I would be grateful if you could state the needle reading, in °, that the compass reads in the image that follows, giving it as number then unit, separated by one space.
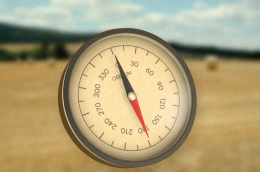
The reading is 180 °
